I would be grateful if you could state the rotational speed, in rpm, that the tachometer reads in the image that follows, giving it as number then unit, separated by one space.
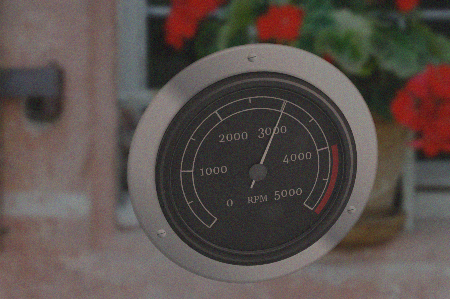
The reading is 3000 rpm
